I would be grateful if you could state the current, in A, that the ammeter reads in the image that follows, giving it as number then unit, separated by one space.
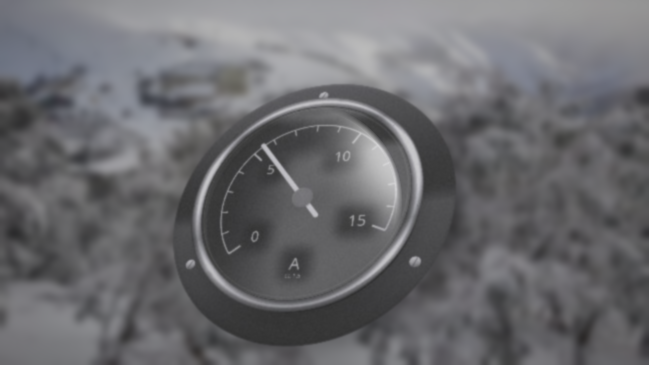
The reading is 5.5 A
